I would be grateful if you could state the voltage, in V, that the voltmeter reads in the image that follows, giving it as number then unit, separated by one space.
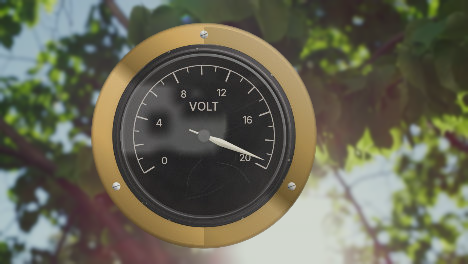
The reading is 19.5 V
